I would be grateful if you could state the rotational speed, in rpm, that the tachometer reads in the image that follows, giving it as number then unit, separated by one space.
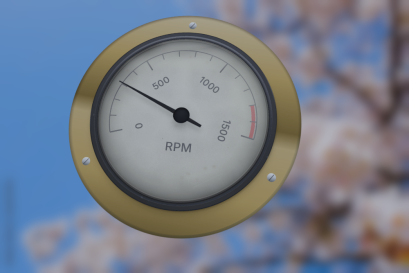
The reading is 300 rpm
